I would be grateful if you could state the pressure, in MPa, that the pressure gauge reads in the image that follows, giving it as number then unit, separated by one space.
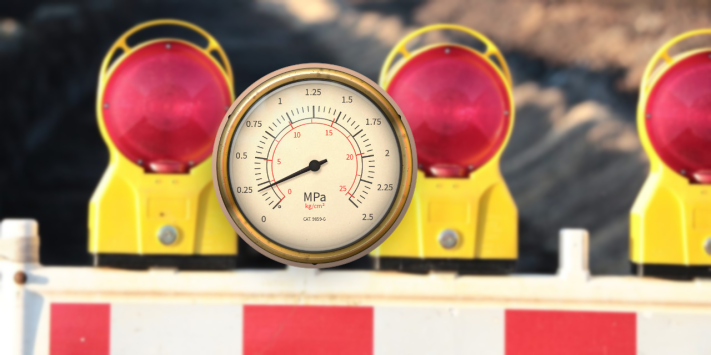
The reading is 0.2 MPa
